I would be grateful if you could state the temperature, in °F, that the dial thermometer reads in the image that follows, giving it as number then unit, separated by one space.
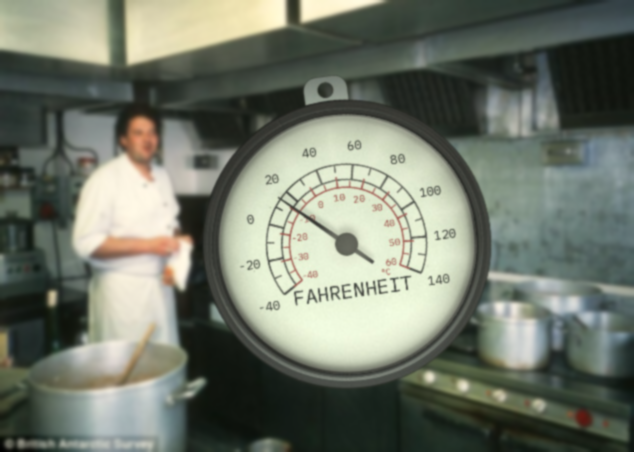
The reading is 15 °F
